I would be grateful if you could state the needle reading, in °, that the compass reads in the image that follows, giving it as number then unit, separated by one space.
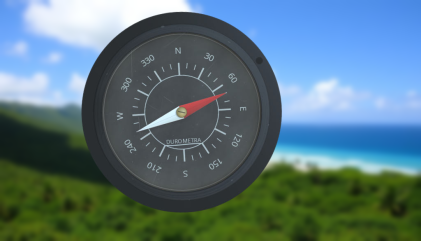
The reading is 70 °
